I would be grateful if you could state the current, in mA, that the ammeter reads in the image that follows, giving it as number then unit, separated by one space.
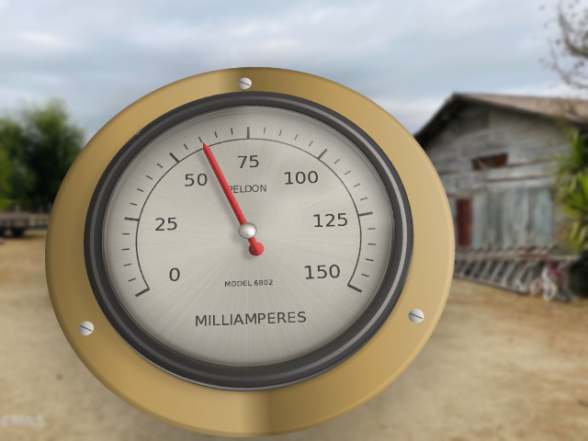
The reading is 60 mA
